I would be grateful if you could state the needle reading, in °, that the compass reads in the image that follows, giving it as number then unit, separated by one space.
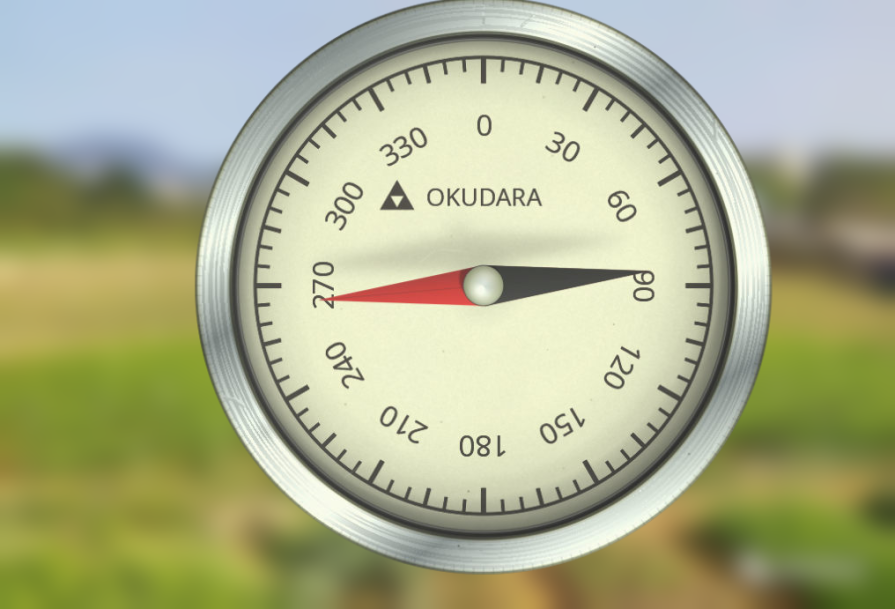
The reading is 265 °
